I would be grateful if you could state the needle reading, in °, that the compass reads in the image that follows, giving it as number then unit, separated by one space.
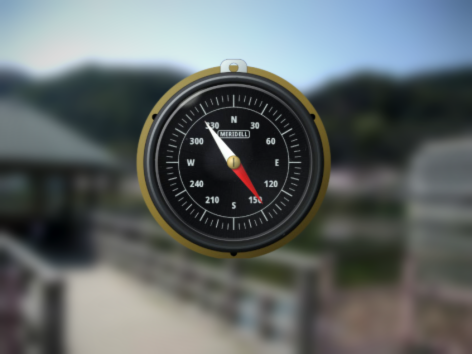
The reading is 145 °
